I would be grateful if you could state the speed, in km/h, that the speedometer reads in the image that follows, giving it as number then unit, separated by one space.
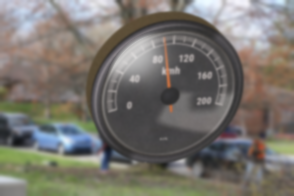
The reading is 90 km/h
